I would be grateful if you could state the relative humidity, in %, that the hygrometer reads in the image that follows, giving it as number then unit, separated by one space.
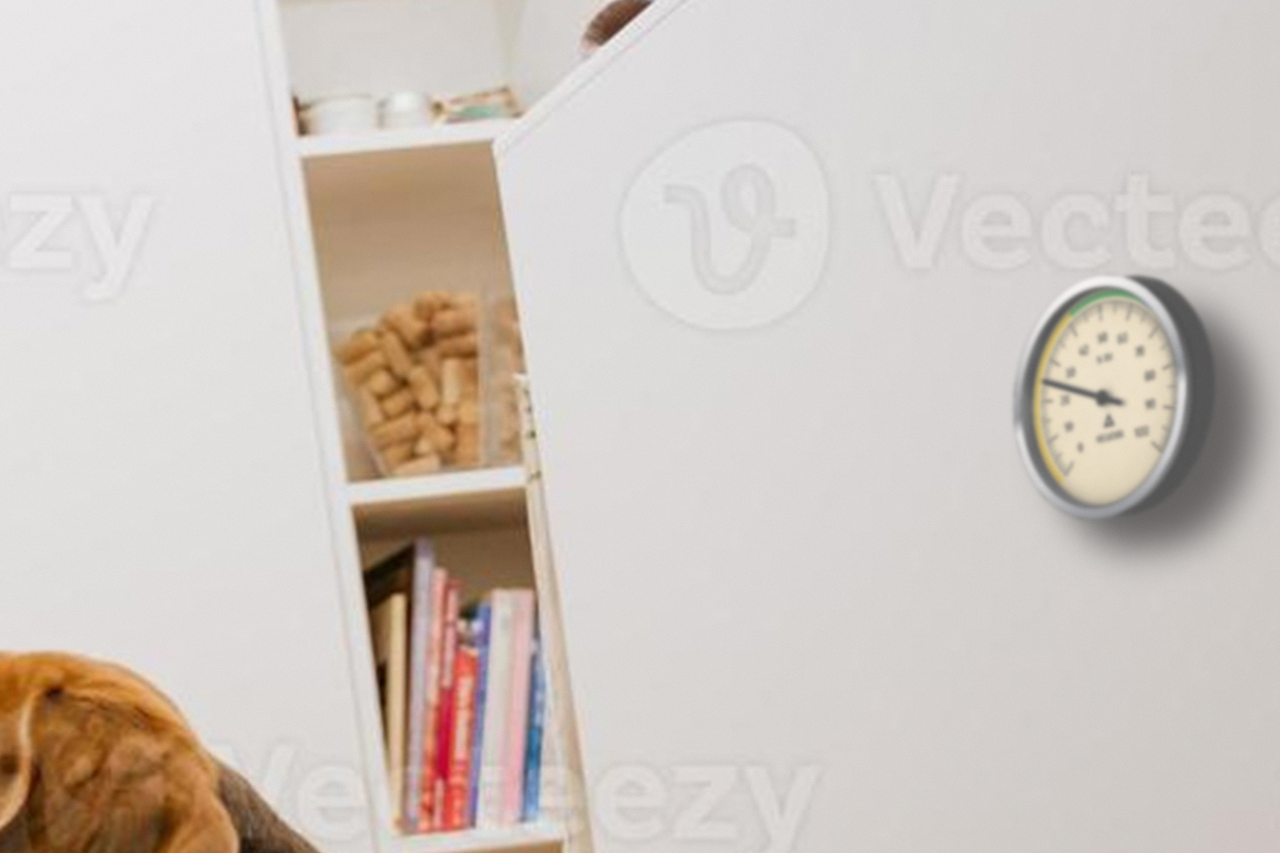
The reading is 25 %
